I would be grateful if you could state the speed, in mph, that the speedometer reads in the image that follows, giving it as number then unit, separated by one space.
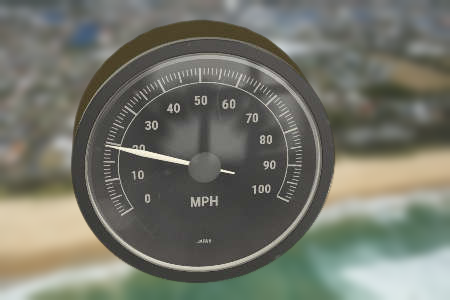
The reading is 20 mph
